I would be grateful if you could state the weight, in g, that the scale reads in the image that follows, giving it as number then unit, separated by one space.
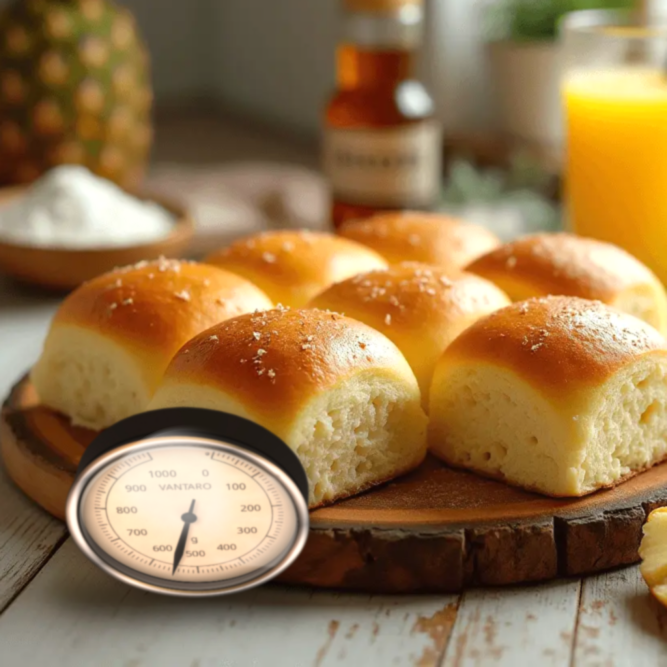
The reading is 550 g
